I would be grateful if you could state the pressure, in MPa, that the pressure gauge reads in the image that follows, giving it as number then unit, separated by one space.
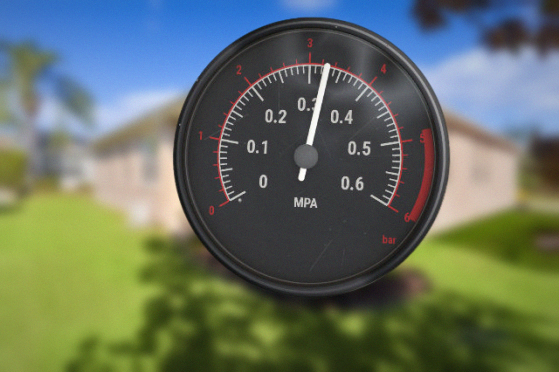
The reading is 0.33 MPa
